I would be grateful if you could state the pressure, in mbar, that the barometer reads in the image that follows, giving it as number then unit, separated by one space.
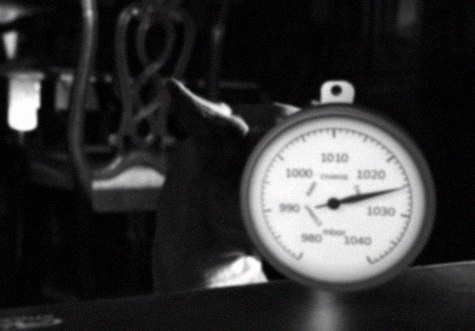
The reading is 1025 mbar
